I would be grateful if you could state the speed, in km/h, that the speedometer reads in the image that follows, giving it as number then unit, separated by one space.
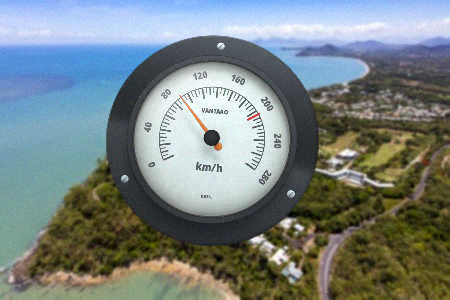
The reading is 90 km/h
